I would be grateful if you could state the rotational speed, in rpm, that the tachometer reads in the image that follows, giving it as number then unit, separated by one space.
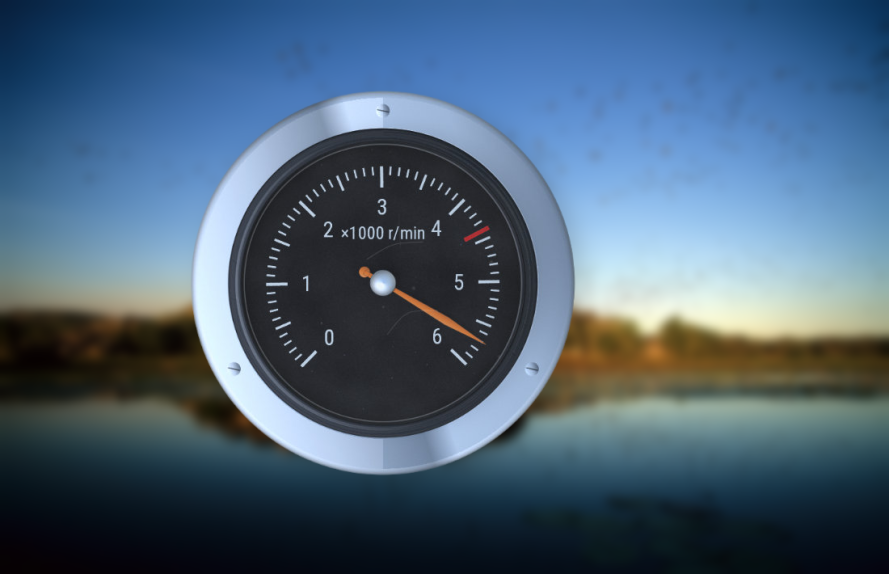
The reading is 5700 rpm
